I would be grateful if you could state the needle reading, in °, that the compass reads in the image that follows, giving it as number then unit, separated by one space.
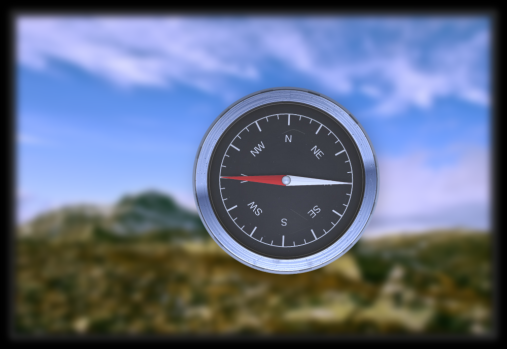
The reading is 270 °
